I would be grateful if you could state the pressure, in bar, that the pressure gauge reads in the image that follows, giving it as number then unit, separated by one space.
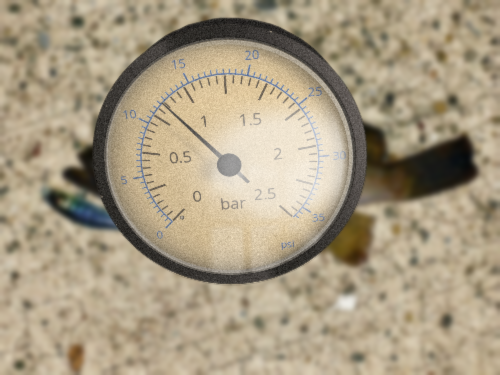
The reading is 0.85 bar
